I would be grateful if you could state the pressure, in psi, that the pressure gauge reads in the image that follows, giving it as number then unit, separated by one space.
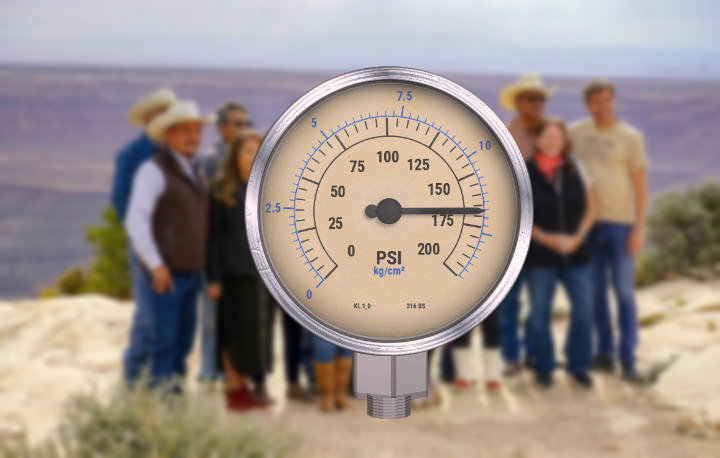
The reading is 167.5 psi
